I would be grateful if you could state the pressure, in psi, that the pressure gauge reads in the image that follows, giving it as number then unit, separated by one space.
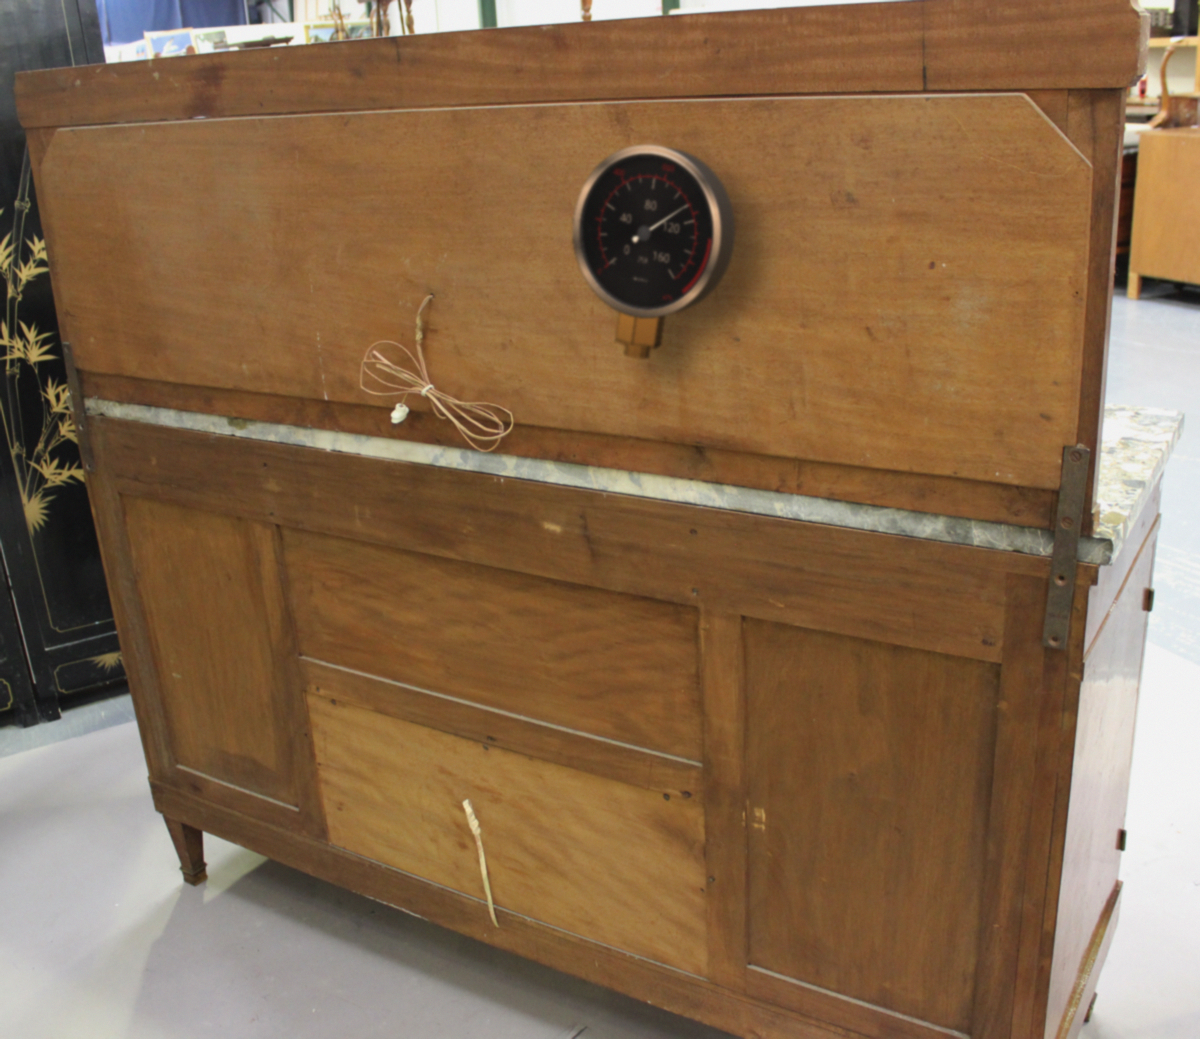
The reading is 110 psi
